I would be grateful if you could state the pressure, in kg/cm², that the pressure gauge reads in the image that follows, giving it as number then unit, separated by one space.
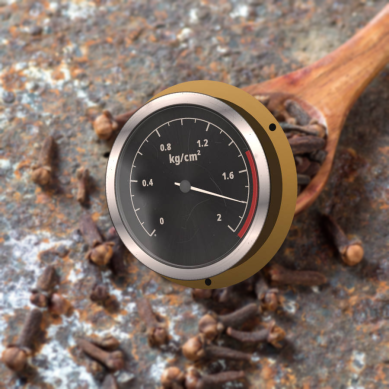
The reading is 1.8 kg/cm²
